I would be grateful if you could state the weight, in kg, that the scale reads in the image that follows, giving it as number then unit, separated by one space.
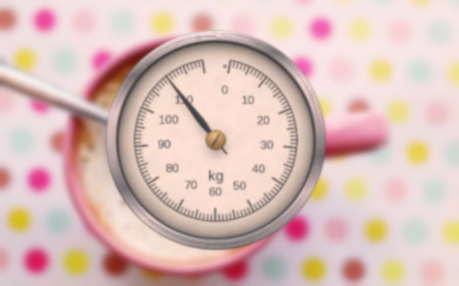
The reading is 110 kg
